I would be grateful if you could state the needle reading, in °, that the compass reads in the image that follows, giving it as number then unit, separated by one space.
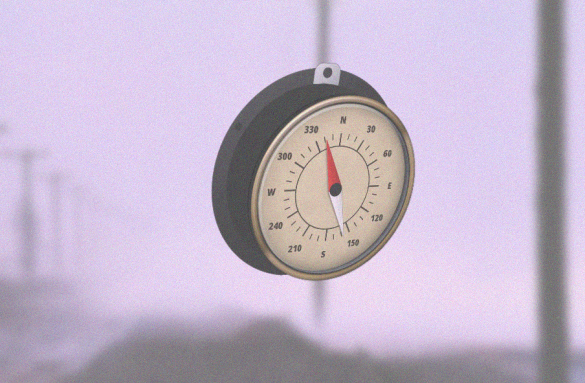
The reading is 340 °
